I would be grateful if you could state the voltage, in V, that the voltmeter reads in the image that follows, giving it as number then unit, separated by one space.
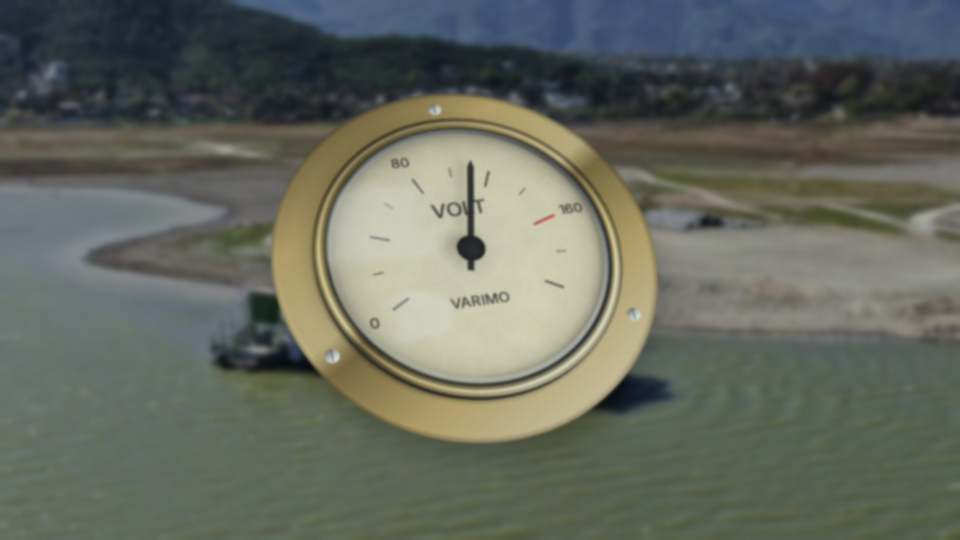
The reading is 110 V
